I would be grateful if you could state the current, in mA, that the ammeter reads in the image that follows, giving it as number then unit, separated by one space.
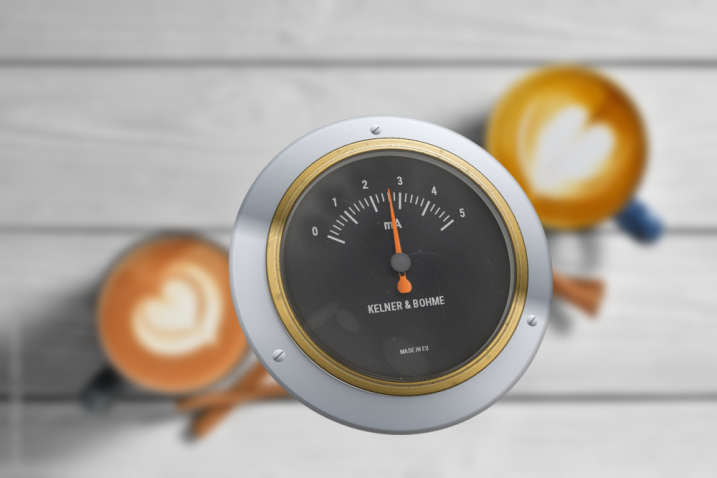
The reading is 2.6 mA
